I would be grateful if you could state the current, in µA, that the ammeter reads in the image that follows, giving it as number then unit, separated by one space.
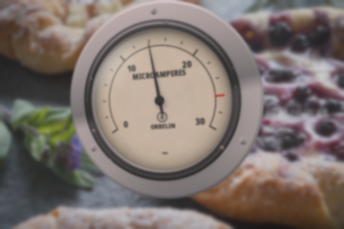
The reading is 14 µA
